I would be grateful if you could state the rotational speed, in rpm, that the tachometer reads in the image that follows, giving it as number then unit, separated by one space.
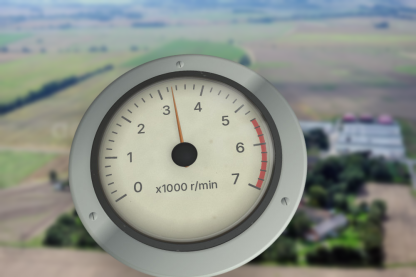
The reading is 3300 rpm
